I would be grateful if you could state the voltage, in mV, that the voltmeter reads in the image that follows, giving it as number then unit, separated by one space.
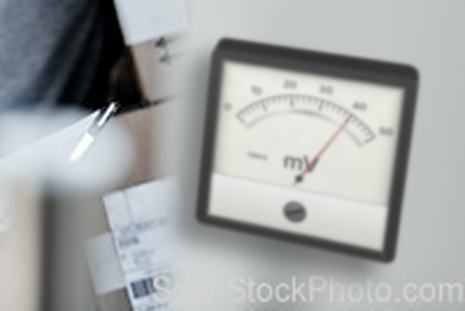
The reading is 40 mV
